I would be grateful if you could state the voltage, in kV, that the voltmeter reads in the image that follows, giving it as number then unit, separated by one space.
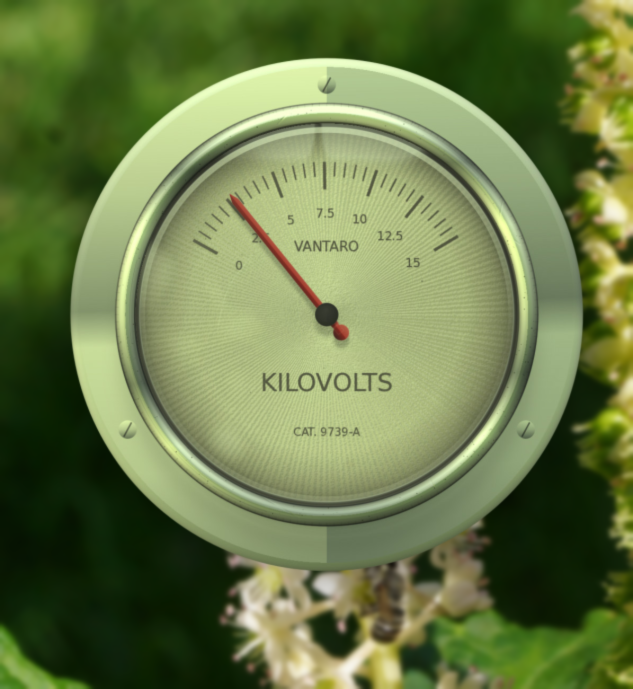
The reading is 2.75 kV
